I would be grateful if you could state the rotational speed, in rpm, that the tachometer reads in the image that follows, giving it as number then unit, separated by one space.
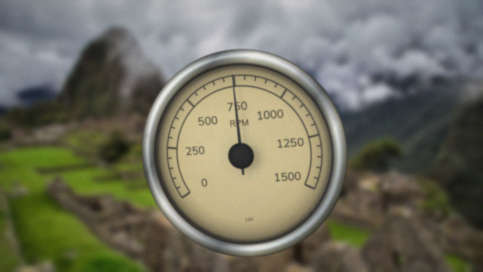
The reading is 750 rpm
